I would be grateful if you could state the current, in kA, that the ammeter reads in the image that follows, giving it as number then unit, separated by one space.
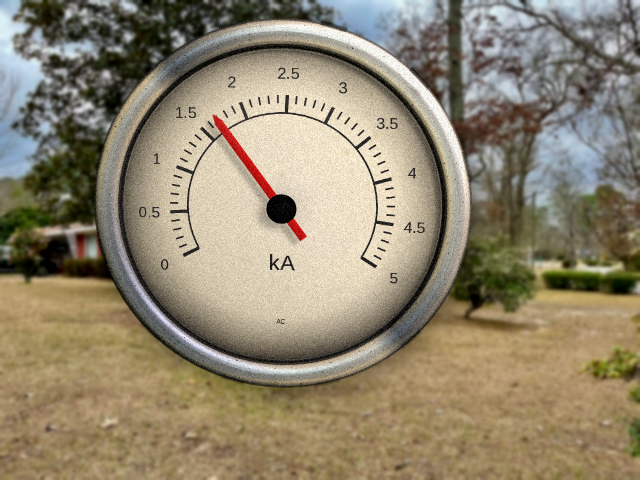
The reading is 1.7 kA
